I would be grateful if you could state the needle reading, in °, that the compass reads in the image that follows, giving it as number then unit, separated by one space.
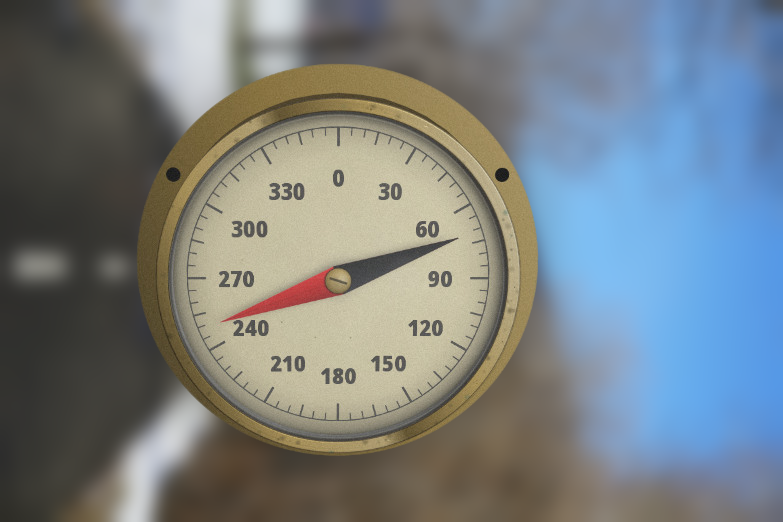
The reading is 250 °
